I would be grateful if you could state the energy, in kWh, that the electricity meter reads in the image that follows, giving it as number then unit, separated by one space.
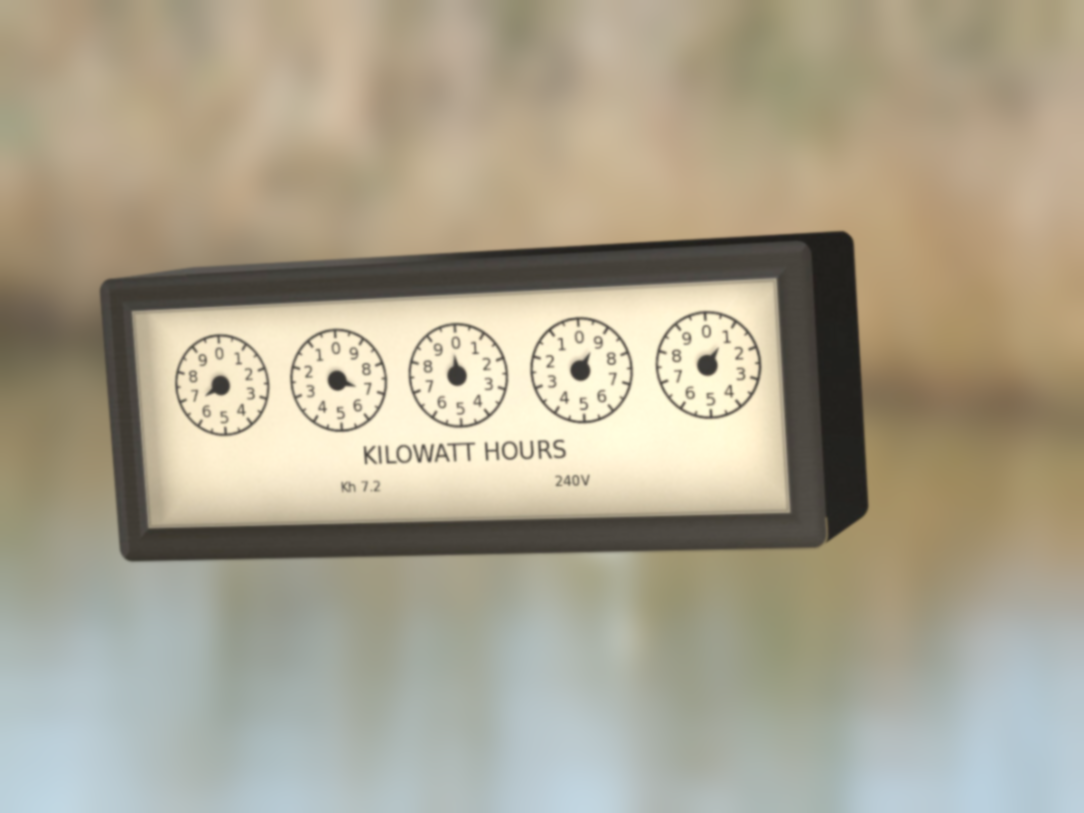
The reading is 66991 kWh
